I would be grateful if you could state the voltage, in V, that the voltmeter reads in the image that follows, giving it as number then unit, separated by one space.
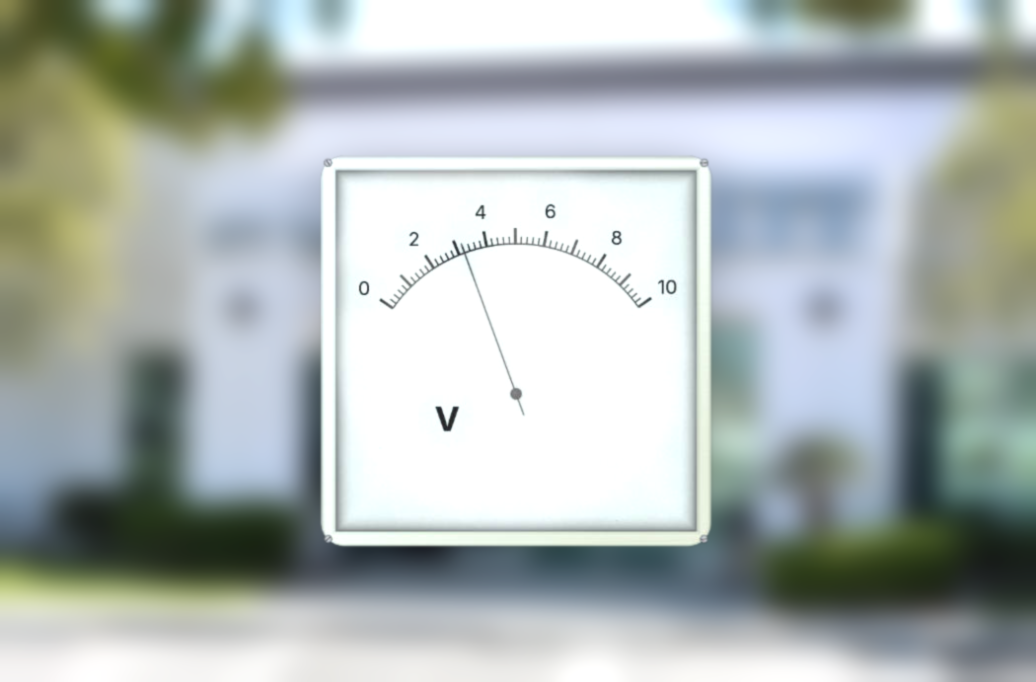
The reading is 3.2 V
